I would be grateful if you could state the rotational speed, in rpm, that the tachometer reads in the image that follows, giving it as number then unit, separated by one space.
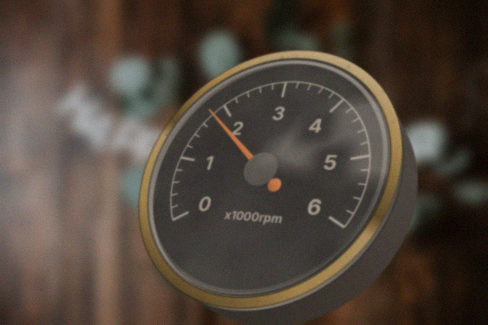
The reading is 1800 rpm
